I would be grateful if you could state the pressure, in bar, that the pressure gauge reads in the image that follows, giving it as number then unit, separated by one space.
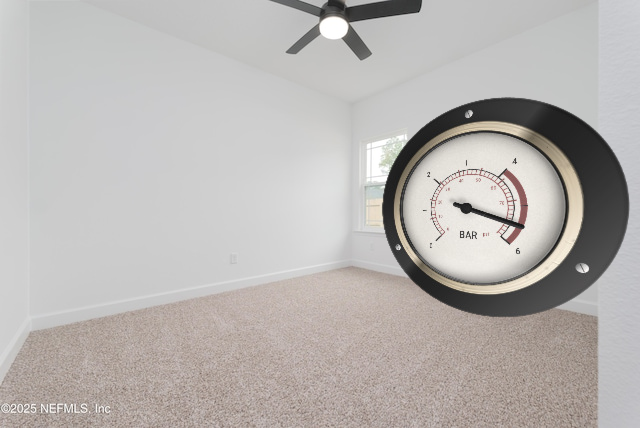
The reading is 5.5 bar
